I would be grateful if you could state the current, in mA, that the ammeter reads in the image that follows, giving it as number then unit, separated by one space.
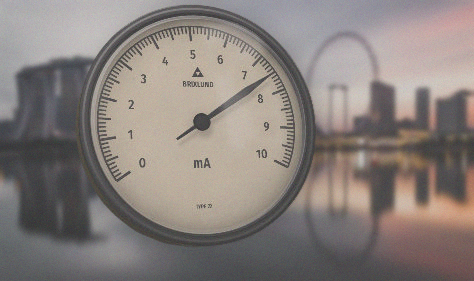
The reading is 7.5 mA
